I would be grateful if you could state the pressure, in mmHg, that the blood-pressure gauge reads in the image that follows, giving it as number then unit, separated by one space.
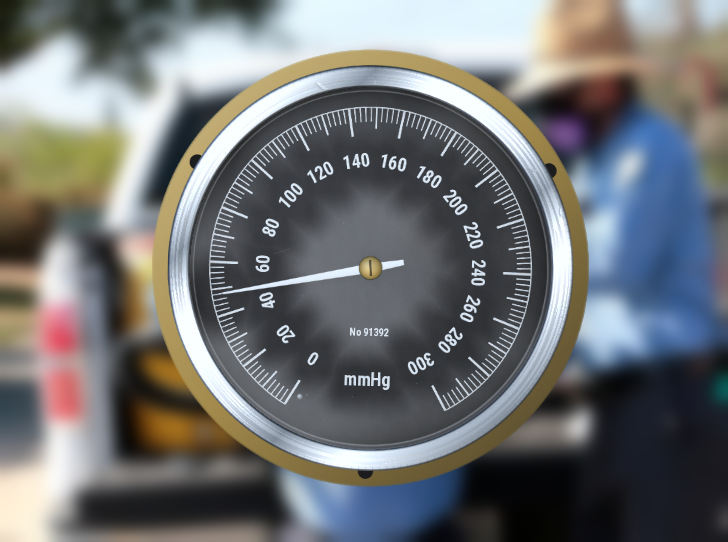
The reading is 48 mmHg
